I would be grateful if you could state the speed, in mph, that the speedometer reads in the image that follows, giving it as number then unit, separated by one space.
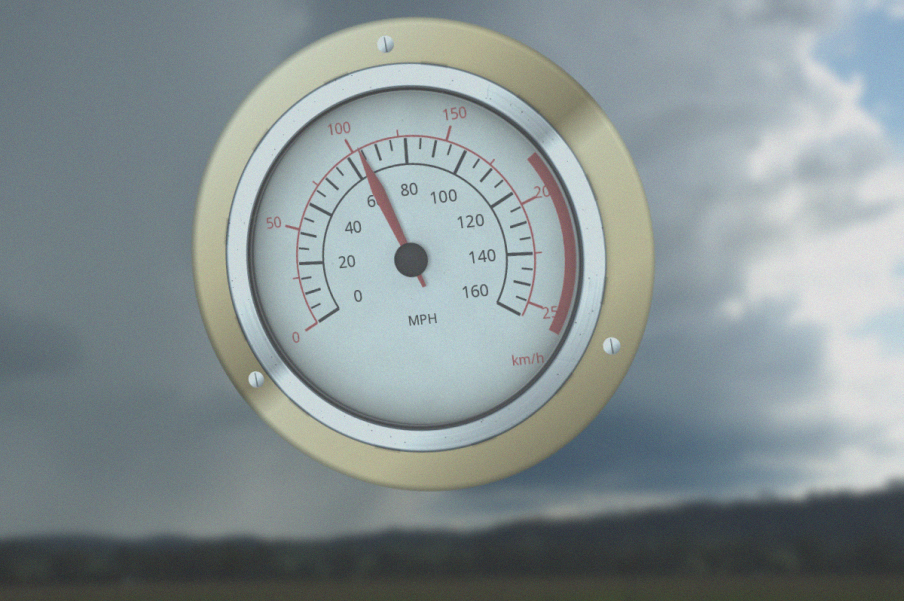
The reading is 65 mph
